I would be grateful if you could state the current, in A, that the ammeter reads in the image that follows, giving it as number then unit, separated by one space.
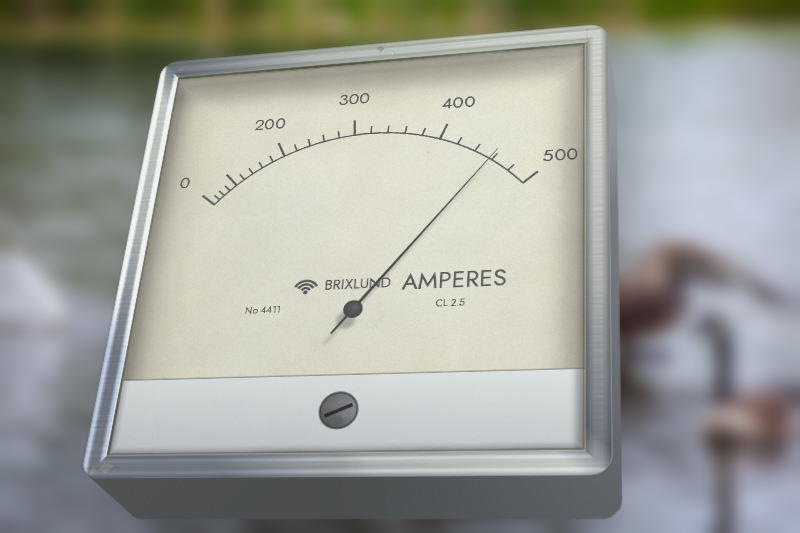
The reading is 460 A
